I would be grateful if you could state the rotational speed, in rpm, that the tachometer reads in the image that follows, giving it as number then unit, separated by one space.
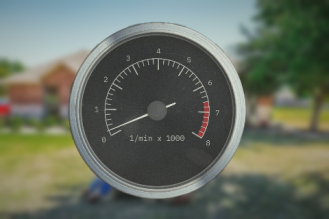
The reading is 200 rpm
